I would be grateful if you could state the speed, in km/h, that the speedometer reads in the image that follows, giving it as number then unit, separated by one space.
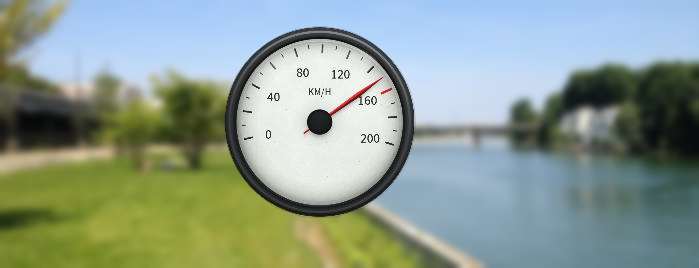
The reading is 150 km/h
